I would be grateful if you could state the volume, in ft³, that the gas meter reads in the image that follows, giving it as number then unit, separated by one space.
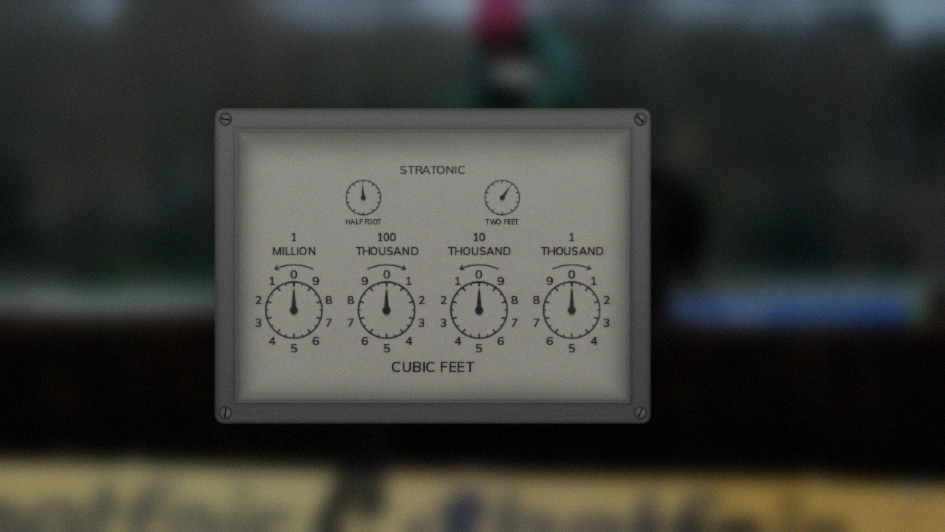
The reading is 0 ft³
